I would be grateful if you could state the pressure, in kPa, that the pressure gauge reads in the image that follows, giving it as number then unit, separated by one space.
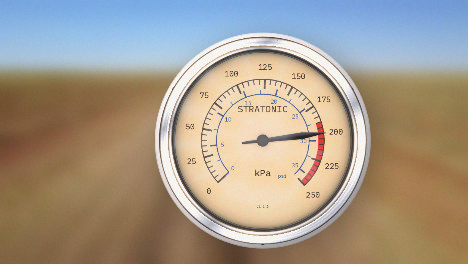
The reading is 200 kPa
